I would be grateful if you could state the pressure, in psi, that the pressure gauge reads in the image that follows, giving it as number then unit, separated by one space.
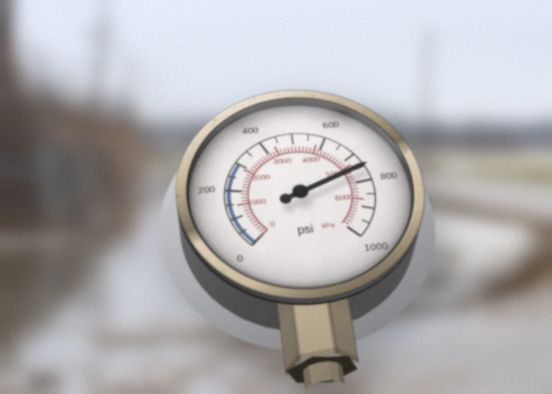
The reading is 750 psi
